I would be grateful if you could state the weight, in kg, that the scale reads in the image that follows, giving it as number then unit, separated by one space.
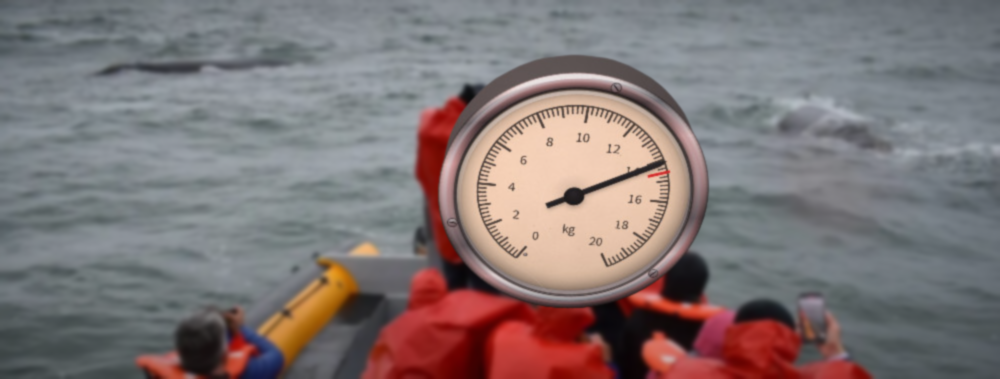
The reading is 14 kg
